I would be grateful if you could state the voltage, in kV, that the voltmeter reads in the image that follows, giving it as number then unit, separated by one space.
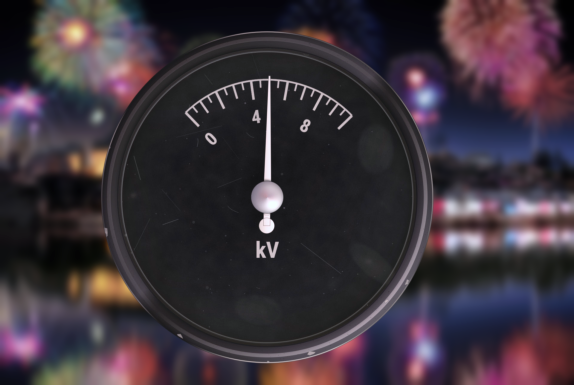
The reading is 5 kV
